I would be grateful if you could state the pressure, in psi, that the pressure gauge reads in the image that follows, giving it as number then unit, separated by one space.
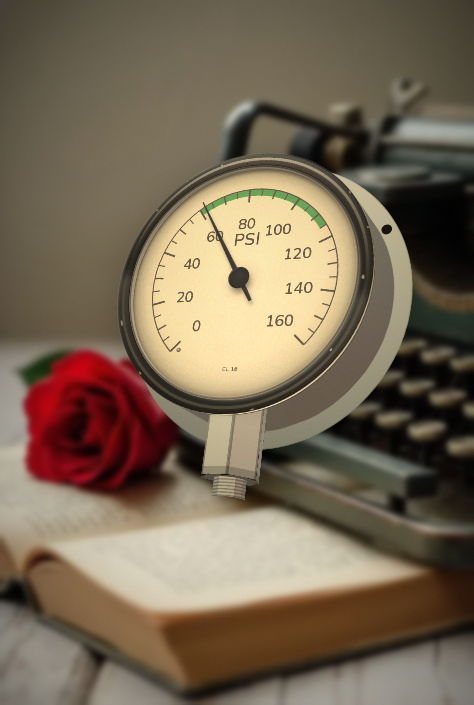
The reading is 62.5 psi
